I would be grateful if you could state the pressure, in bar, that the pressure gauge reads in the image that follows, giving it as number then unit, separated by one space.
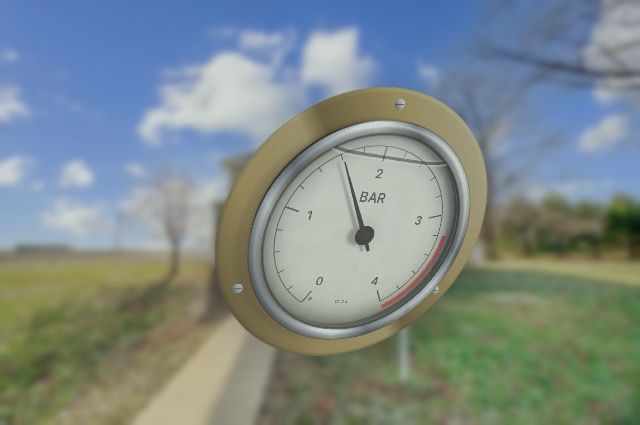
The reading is 1.6 bar
